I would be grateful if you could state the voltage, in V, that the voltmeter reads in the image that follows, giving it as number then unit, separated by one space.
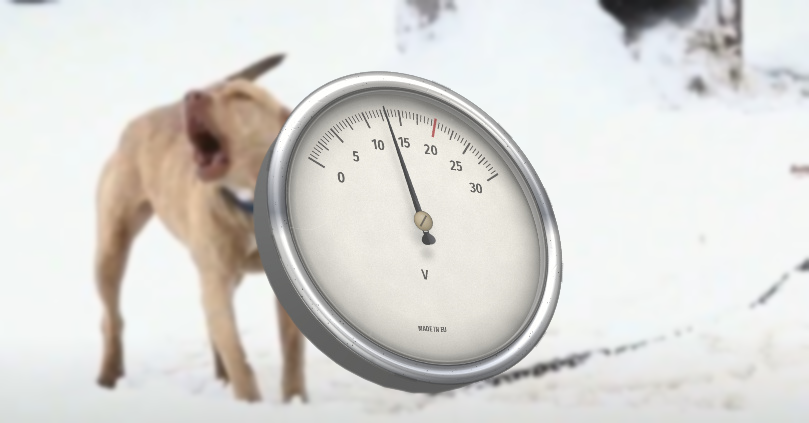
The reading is 12.5 V
